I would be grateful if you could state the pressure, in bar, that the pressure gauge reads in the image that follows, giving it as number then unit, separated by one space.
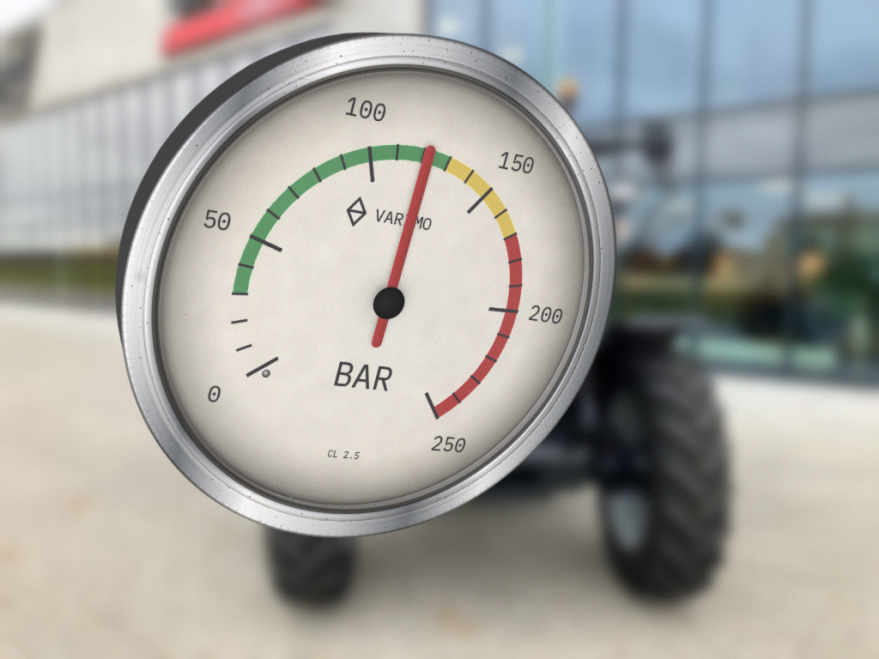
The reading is 120 bar
